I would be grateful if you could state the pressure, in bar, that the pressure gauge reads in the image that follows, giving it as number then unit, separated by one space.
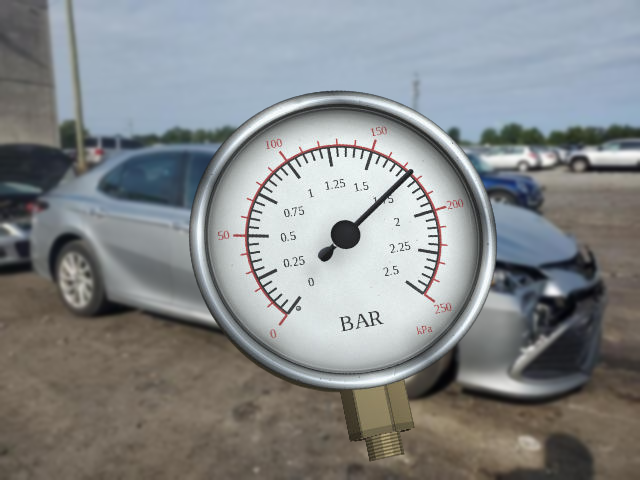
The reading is 1.75 bar
